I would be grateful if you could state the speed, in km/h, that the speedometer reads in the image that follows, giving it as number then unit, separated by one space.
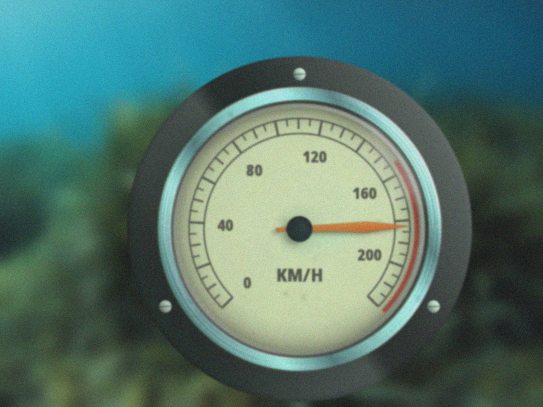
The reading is 182.5 km/h
